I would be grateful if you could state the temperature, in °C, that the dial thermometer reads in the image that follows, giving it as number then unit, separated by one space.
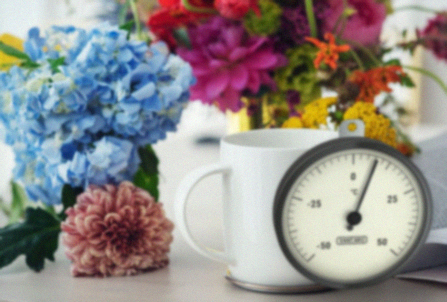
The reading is 7.5 °C
